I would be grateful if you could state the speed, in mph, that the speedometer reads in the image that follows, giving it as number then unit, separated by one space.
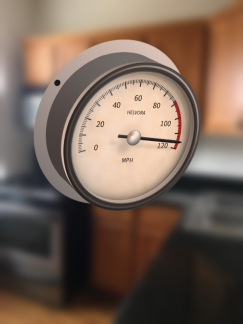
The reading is 115 mph
